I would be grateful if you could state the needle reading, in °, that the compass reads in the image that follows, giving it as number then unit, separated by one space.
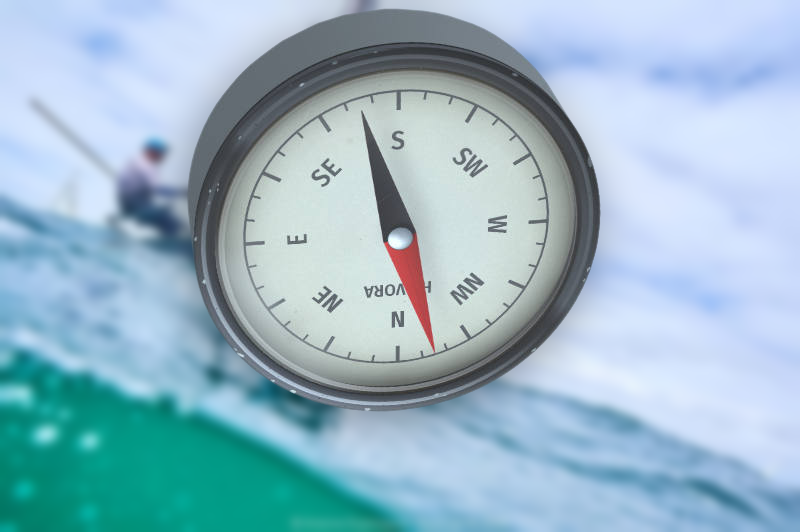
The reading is 345 °
